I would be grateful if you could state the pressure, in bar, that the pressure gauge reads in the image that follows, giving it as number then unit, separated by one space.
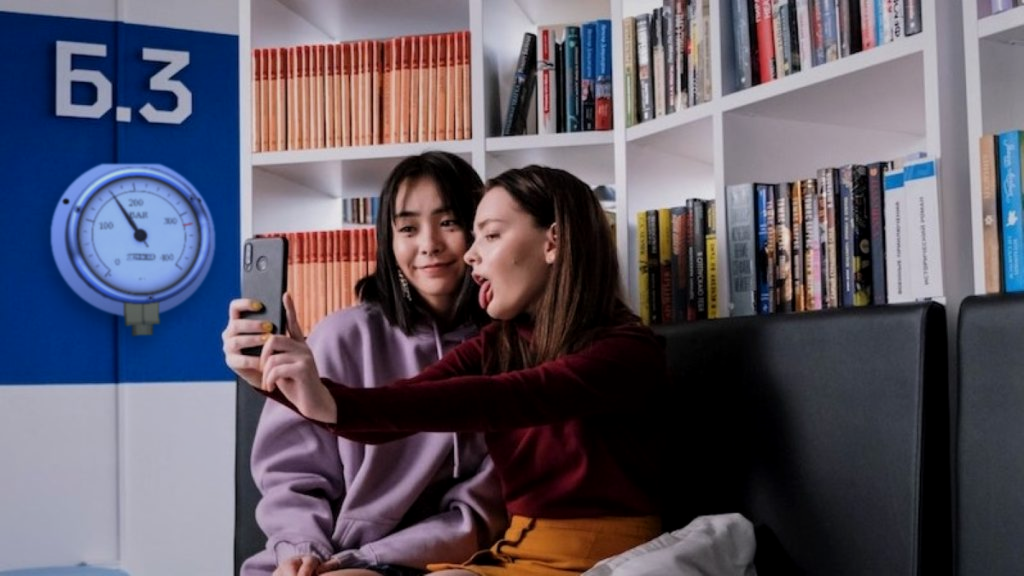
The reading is 160 bar
